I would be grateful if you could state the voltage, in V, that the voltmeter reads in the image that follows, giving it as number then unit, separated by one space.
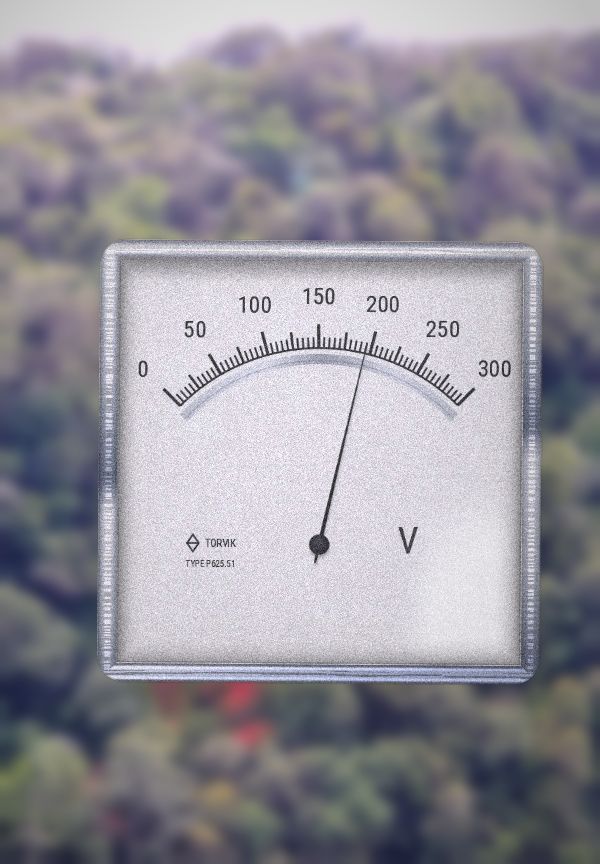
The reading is 195 V
